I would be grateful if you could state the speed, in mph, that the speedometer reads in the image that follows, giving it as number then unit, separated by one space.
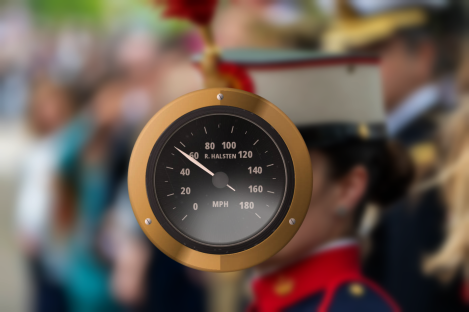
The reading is 55 mph
